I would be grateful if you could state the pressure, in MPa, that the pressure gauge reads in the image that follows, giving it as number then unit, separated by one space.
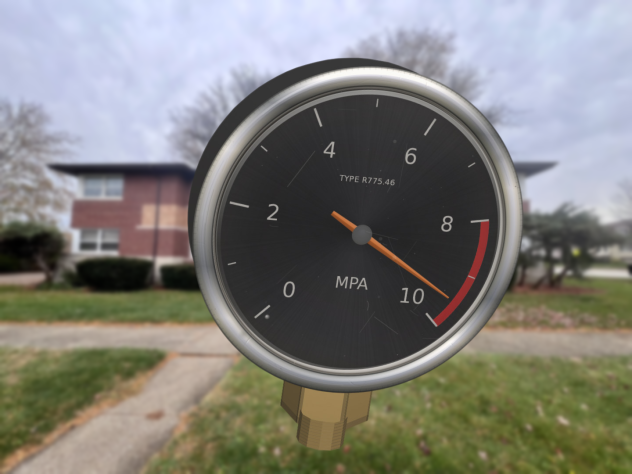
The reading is 9.5 MPa
